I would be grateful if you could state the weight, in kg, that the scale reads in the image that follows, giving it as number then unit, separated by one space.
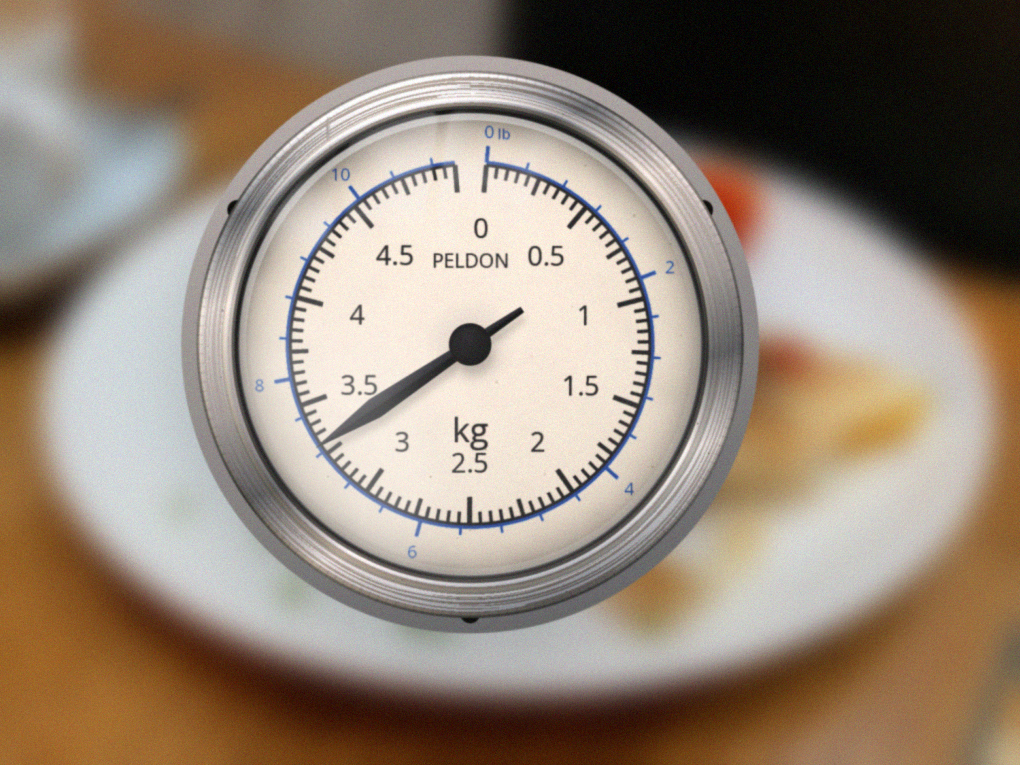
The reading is 3.3 kg
